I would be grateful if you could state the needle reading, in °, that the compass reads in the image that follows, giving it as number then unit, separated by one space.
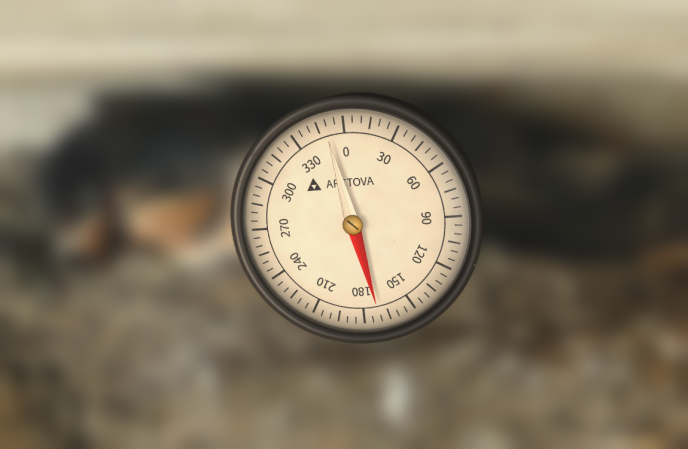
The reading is 170 °
